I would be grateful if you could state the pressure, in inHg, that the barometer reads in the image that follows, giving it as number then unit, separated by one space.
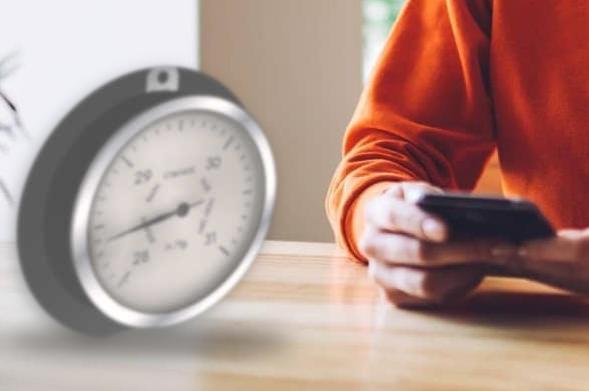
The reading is 28.4 inHg
